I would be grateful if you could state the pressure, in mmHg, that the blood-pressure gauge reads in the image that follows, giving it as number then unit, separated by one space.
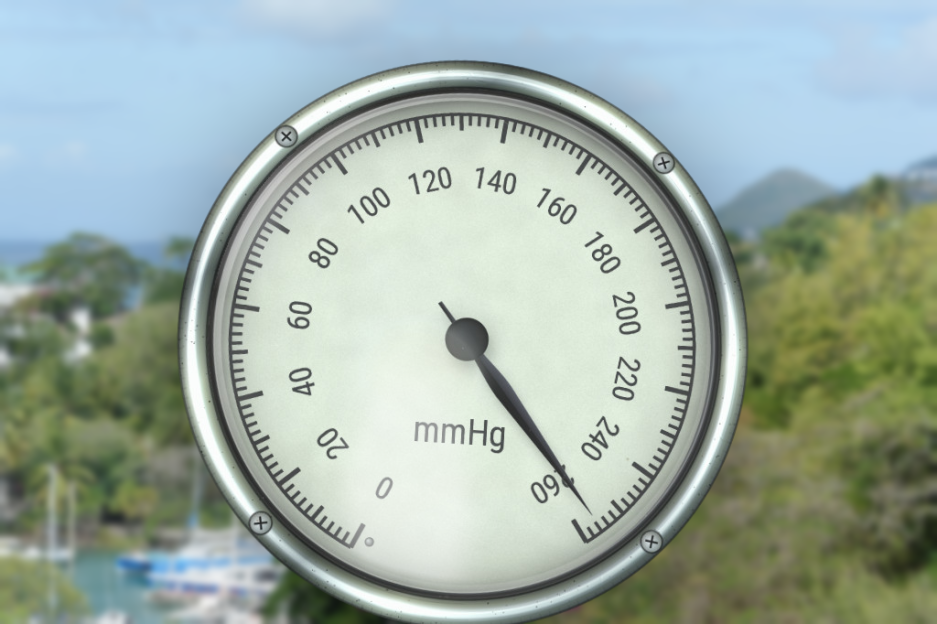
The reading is 256 mmHg
